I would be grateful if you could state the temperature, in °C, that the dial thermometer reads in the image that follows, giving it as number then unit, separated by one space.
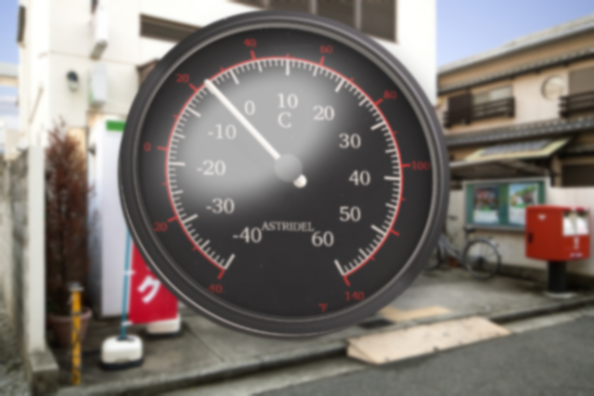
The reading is -5 °C
